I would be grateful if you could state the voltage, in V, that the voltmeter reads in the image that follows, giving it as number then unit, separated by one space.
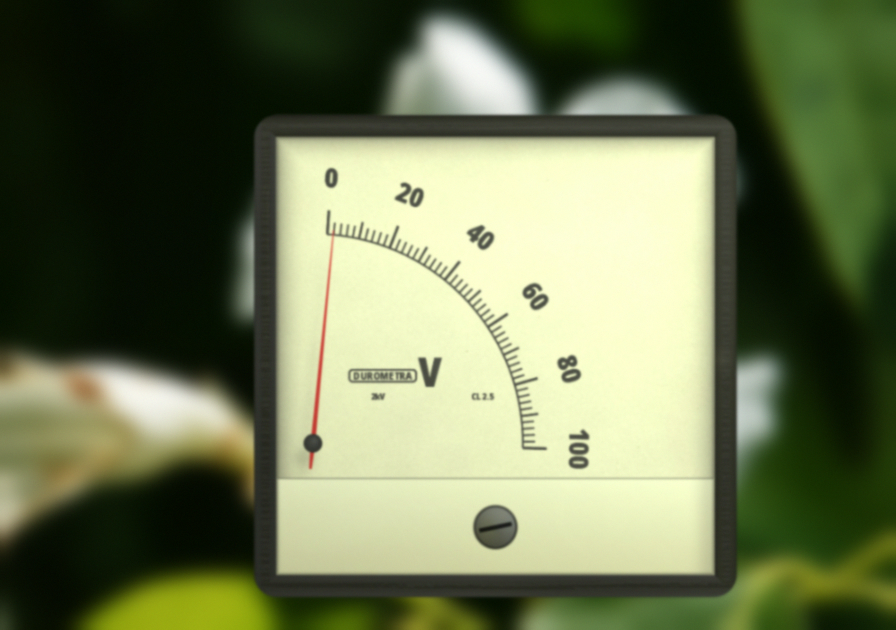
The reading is 2 V
